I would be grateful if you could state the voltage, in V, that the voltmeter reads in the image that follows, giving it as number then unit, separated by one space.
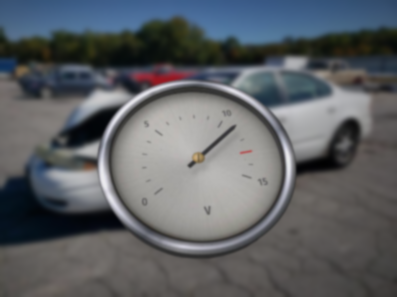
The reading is 11 V
